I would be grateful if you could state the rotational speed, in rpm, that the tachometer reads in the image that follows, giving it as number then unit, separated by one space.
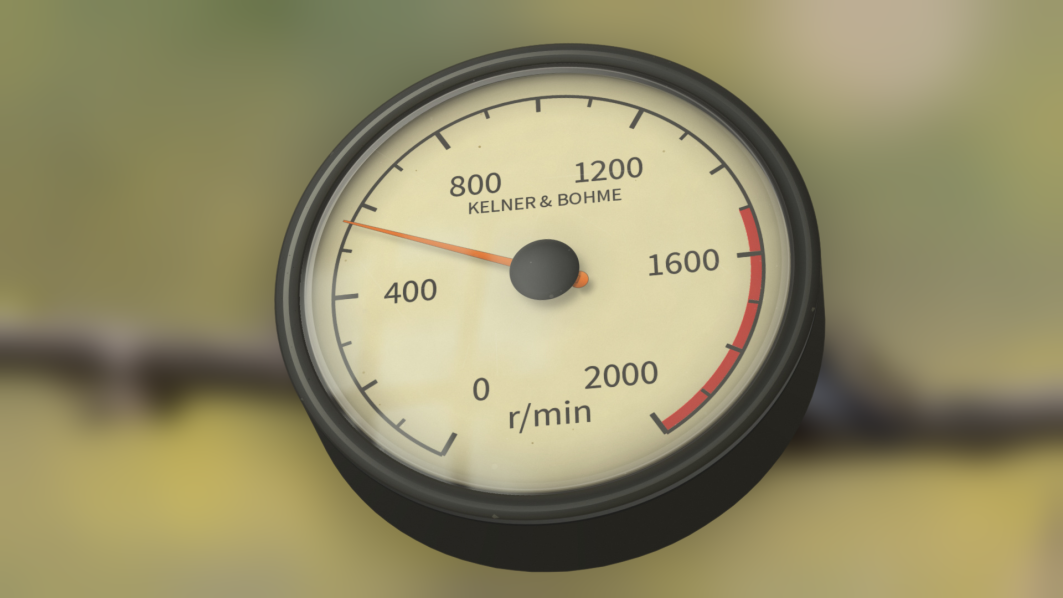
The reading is 550 rpm
